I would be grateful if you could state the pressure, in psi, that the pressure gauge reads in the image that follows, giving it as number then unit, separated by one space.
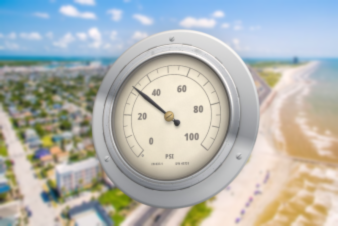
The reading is 32.5 psi
